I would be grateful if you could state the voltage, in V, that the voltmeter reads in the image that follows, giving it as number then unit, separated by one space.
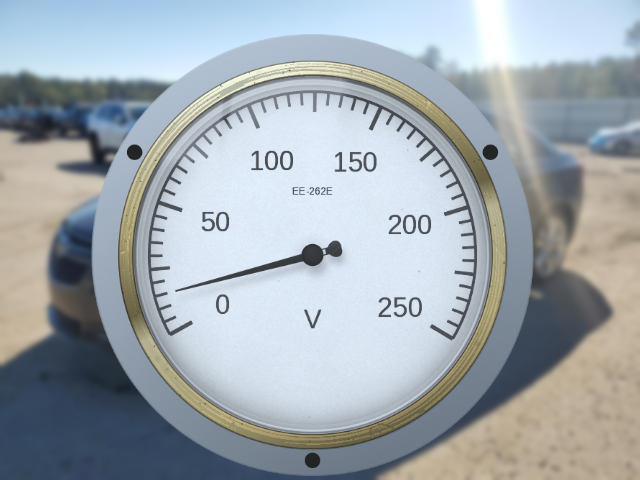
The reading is 15 V
